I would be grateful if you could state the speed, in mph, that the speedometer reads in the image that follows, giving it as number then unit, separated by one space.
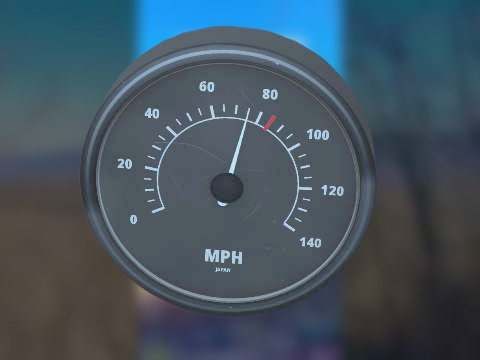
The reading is 75 mph
